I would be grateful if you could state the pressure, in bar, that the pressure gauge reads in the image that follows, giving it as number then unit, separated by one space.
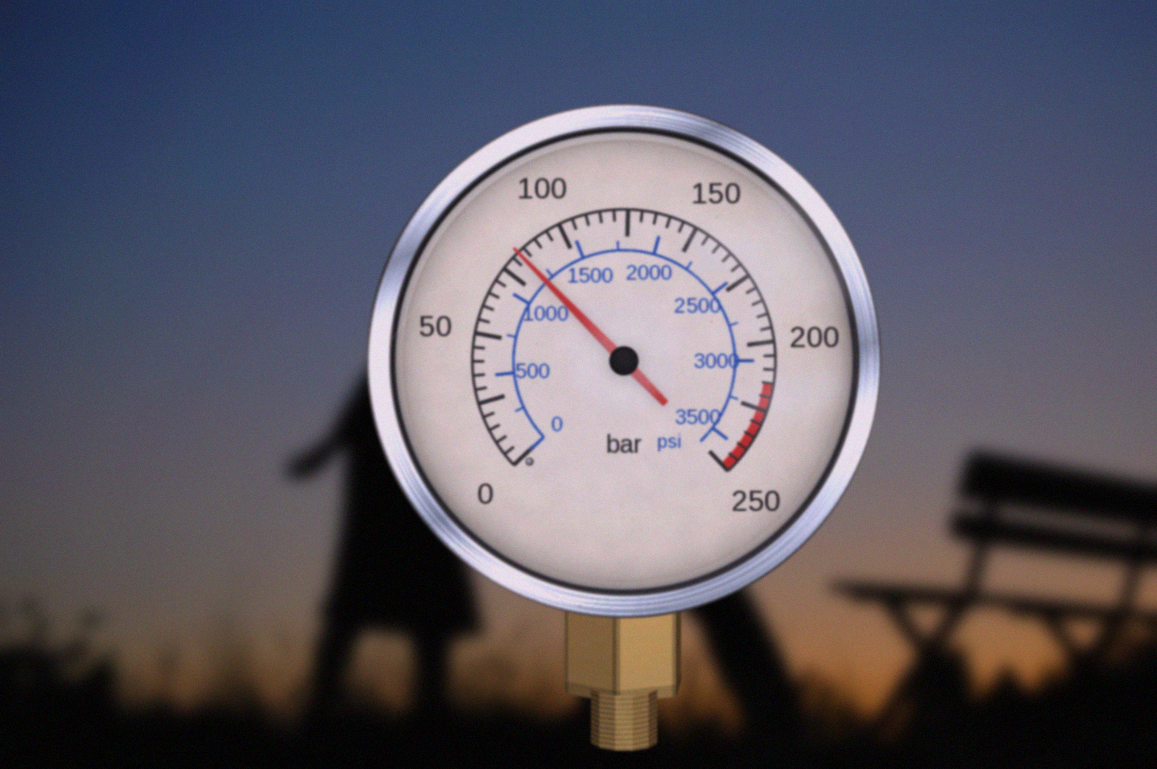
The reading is 82.5 bar
